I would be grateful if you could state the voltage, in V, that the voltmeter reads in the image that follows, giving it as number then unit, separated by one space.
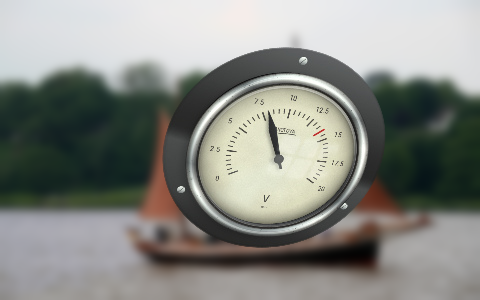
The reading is 8 V
